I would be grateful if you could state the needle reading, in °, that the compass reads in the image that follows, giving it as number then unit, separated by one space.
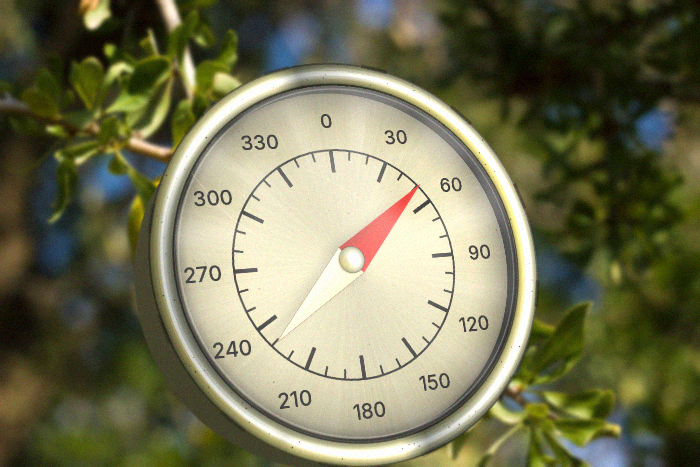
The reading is 50 °
